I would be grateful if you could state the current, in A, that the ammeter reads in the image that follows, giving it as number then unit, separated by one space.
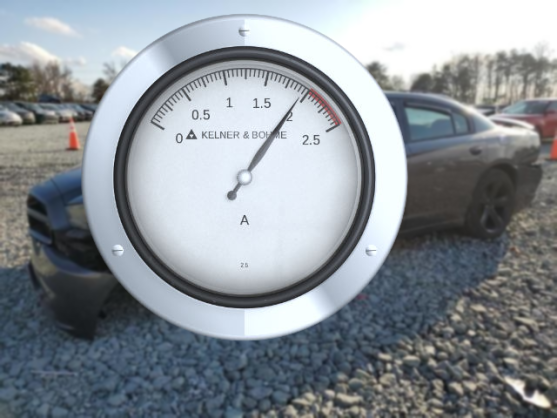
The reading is 1.95 A
